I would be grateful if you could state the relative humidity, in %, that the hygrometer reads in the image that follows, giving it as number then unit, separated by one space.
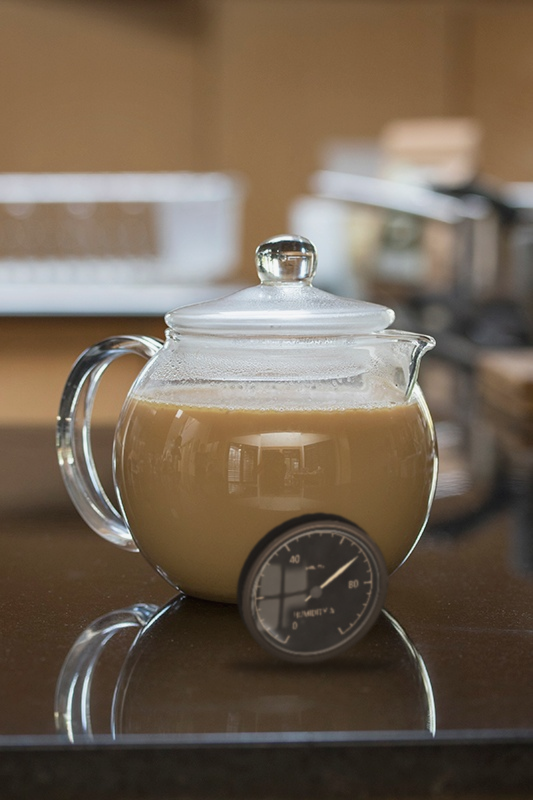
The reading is 68 %
